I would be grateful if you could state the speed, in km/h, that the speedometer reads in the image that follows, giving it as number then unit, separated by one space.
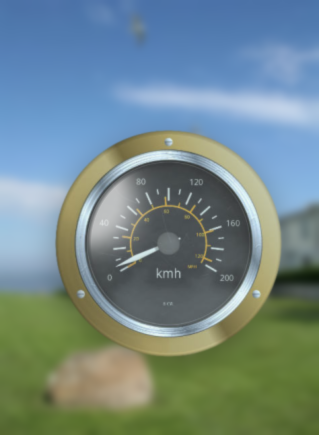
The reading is 5 km/h
